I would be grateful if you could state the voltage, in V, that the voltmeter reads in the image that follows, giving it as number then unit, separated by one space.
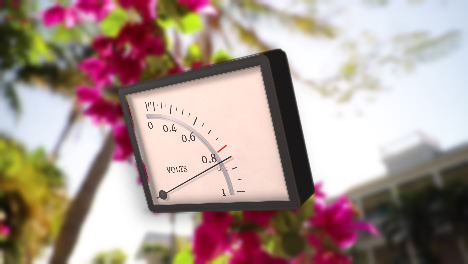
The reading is 0.85 V
